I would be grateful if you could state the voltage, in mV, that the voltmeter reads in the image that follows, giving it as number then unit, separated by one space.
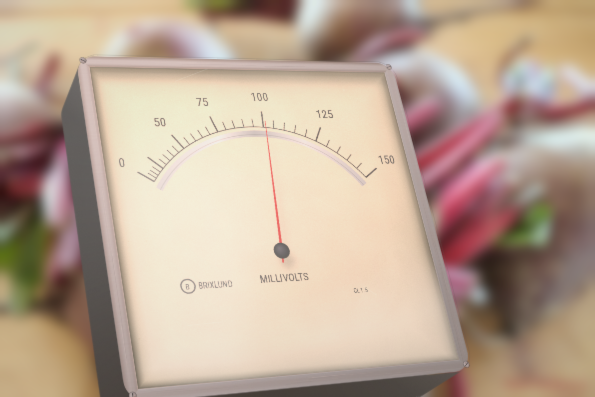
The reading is 100 mV
